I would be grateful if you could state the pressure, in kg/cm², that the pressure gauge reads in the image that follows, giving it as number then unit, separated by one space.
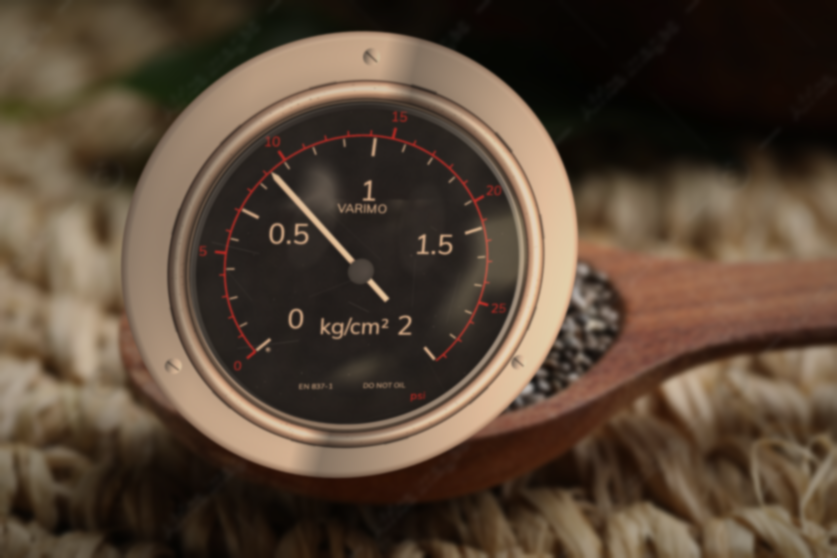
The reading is 0.65 kg/cm²
